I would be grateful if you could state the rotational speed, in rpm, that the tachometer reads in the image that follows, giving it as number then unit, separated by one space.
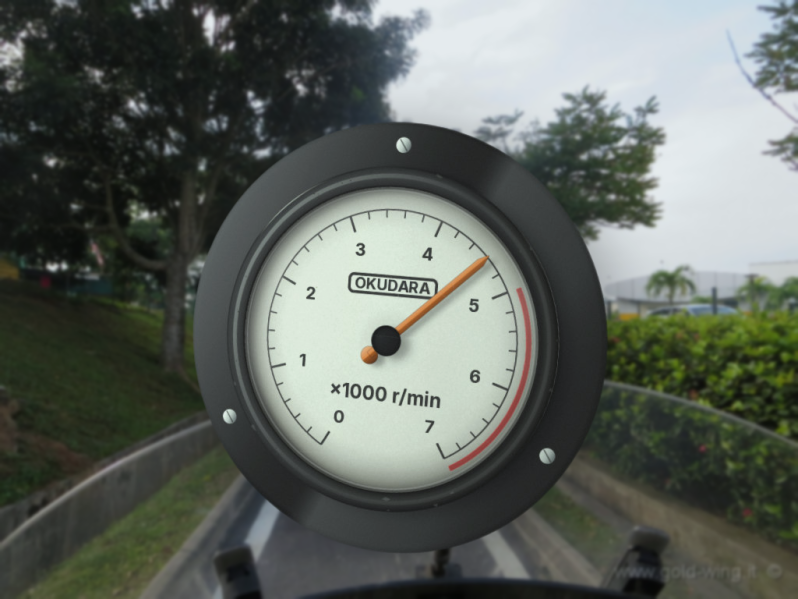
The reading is 4600 rpm
